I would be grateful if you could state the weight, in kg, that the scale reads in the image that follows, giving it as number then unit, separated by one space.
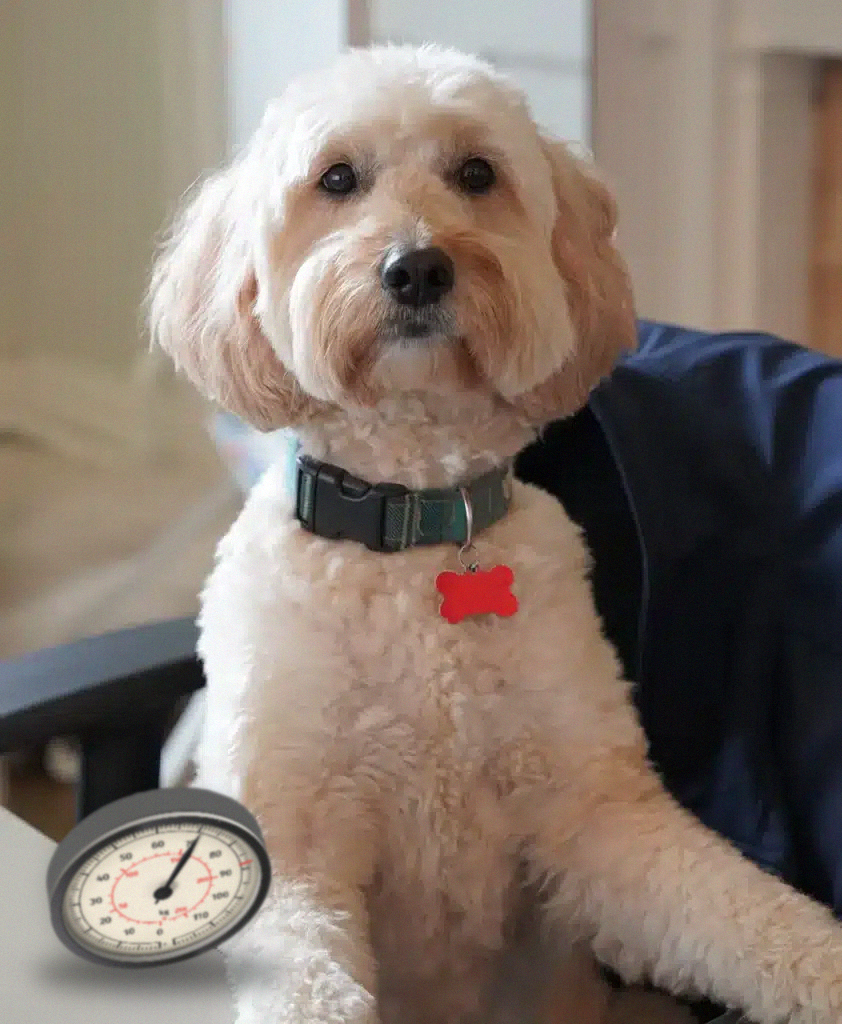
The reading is 70 kg
